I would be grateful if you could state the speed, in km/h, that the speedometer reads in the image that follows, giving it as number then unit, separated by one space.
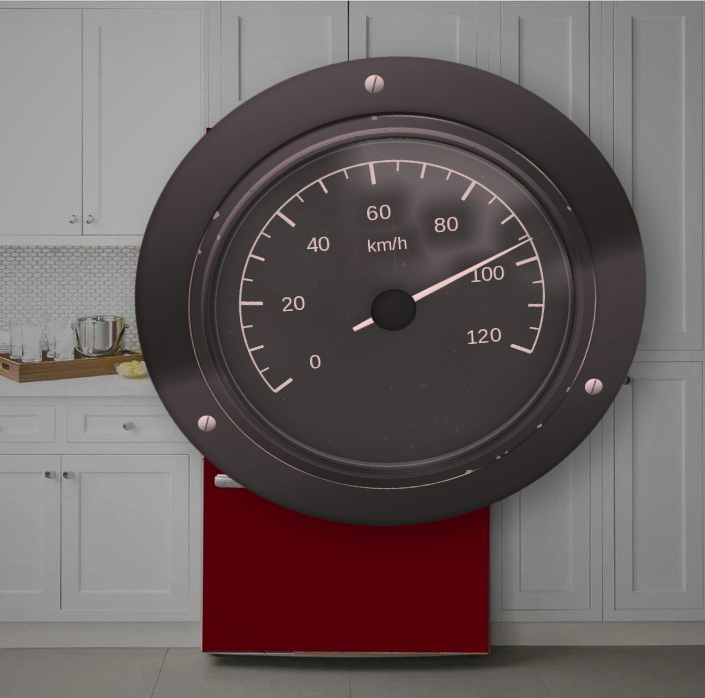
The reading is 95 km/h
